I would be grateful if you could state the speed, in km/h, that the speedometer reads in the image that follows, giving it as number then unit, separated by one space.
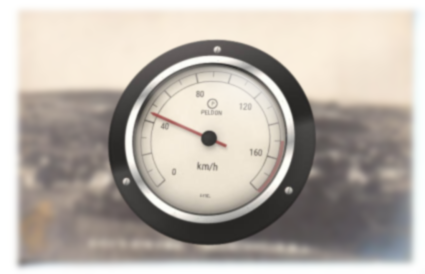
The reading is 45 km/h
